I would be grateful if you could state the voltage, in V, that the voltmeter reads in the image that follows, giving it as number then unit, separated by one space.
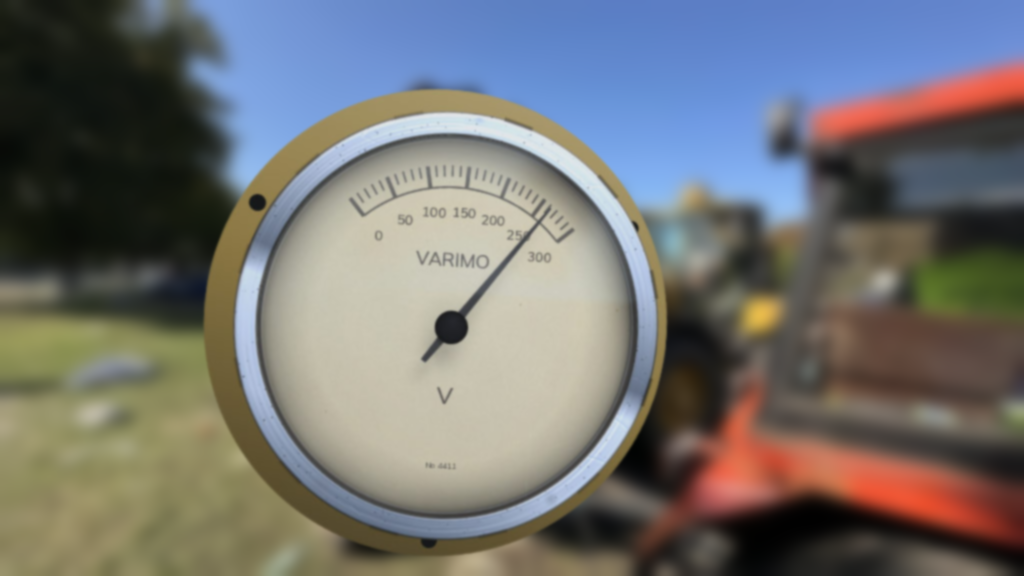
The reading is 260 V
